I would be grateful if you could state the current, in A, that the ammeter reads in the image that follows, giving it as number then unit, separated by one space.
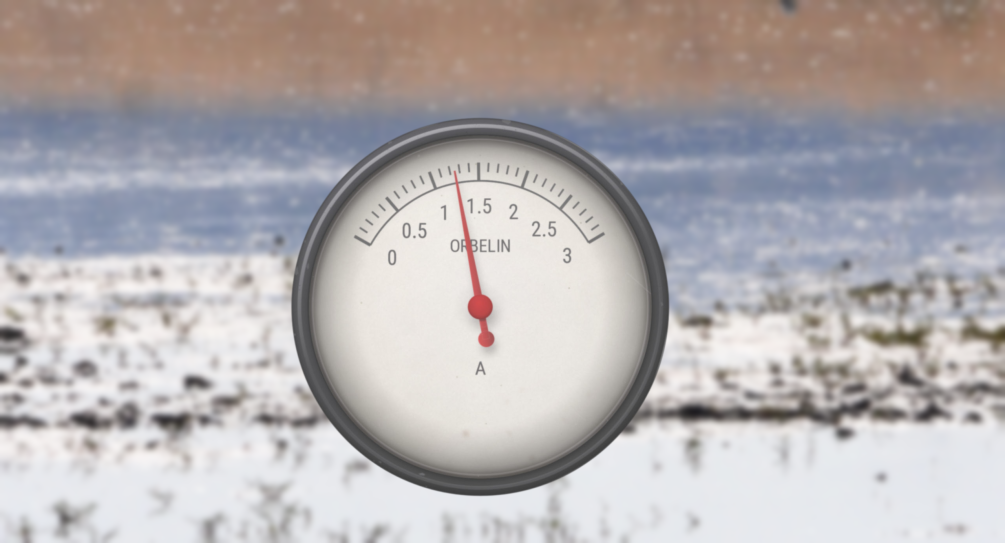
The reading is 1.25 A
